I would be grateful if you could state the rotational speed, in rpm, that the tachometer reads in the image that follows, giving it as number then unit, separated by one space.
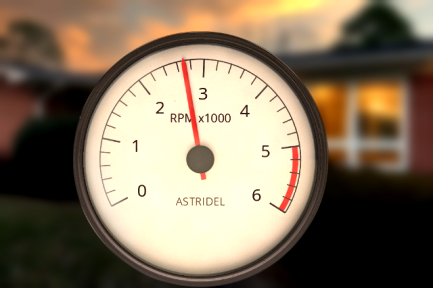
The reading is 2700 rpm
